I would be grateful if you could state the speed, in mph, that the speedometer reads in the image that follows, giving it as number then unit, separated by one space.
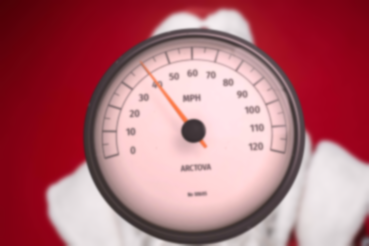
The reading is 40 mph
